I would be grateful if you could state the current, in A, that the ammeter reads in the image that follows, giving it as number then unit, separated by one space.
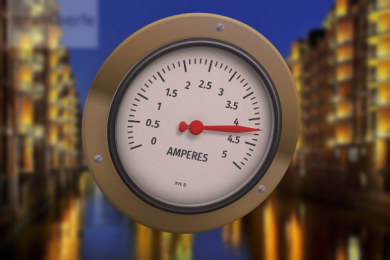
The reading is 4.2 A
